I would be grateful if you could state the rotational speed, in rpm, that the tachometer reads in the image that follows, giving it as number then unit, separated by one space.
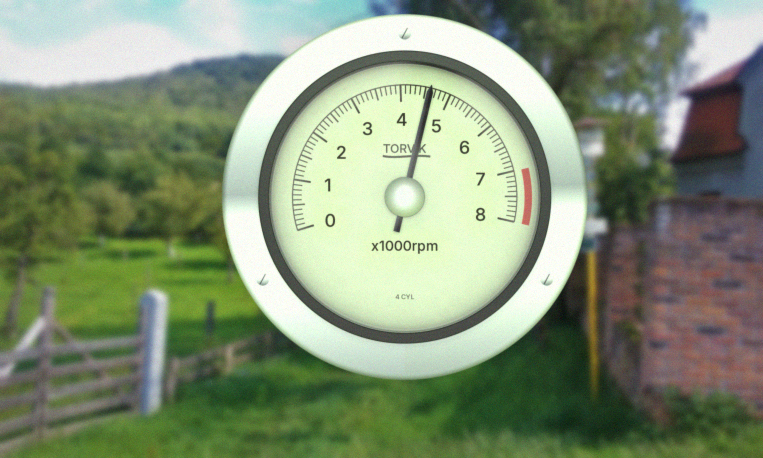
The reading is 4600 rpm
